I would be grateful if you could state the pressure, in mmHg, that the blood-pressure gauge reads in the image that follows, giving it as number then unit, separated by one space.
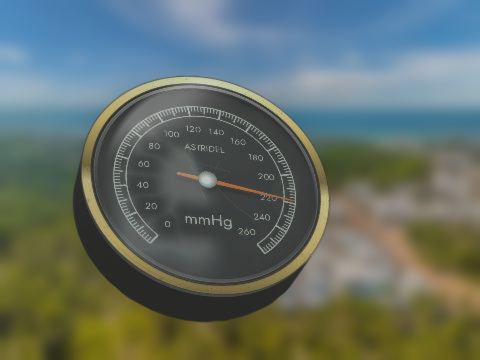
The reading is 220 mmHg
